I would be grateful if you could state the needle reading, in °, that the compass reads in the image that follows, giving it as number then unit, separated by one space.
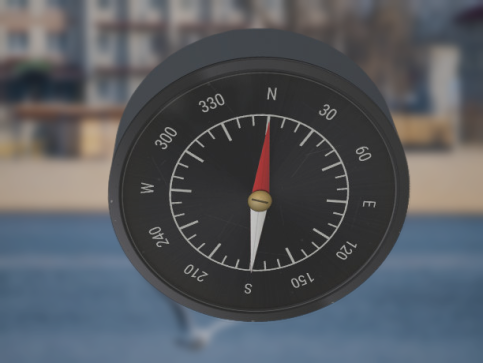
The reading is 0 °
